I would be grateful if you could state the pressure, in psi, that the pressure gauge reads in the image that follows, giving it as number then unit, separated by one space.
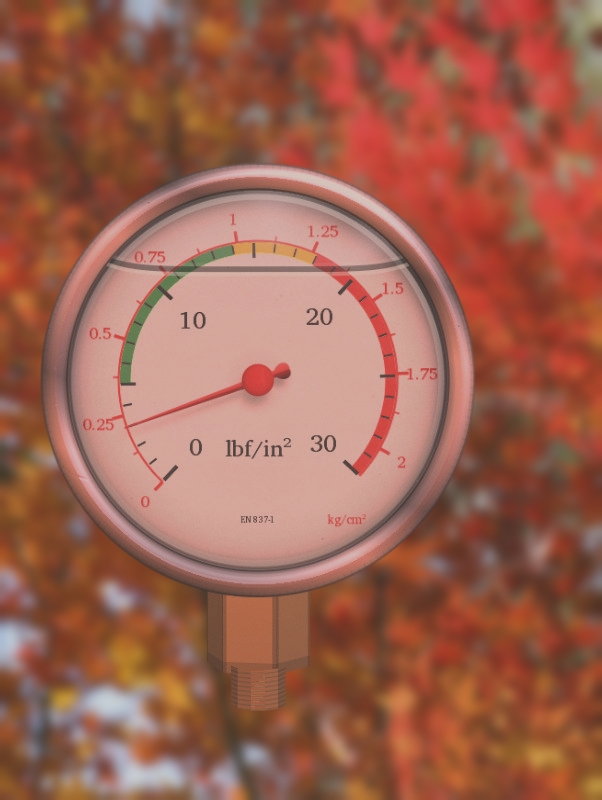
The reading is 3 psi
